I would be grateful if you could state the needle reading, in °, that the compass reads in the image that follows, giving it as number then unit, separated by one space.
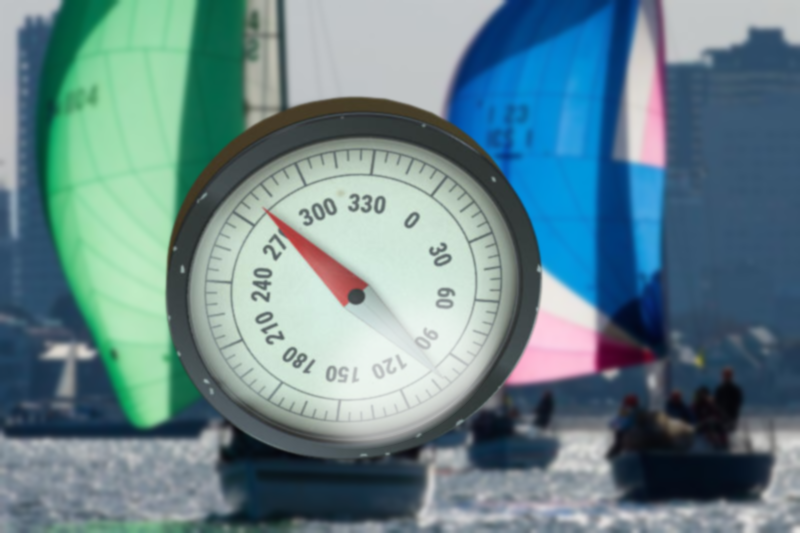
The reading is 280 °
